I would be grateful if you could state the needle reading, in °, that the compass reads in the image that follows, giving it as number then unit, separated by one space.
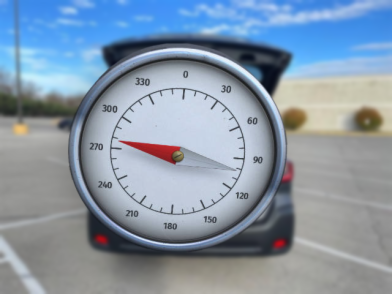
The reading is 280 °
